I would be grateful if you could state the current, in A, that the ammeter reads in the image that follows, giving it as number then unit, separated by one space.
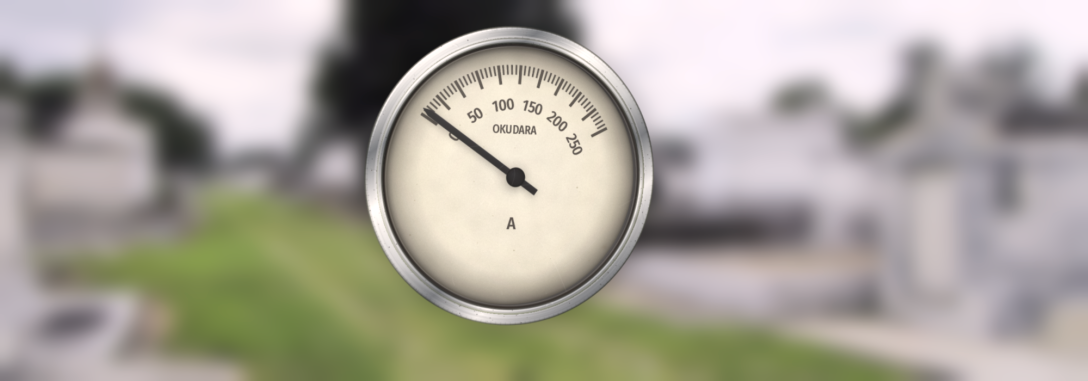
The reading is 5 A
